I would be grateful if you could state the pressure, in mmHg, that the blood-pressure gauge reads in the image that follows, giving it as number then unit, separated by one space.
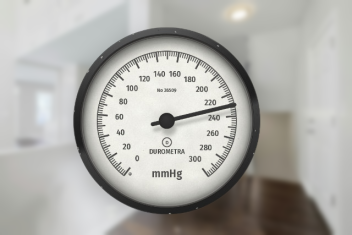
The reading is 230 mmHg
